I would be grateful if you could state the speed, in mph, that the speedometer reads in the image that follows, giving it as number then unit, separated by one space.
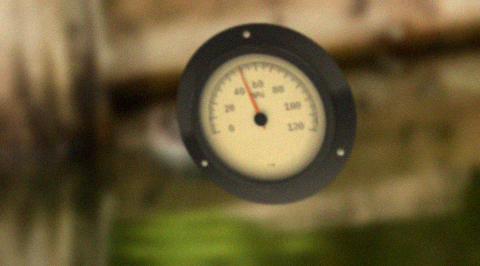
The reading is 50 mph
